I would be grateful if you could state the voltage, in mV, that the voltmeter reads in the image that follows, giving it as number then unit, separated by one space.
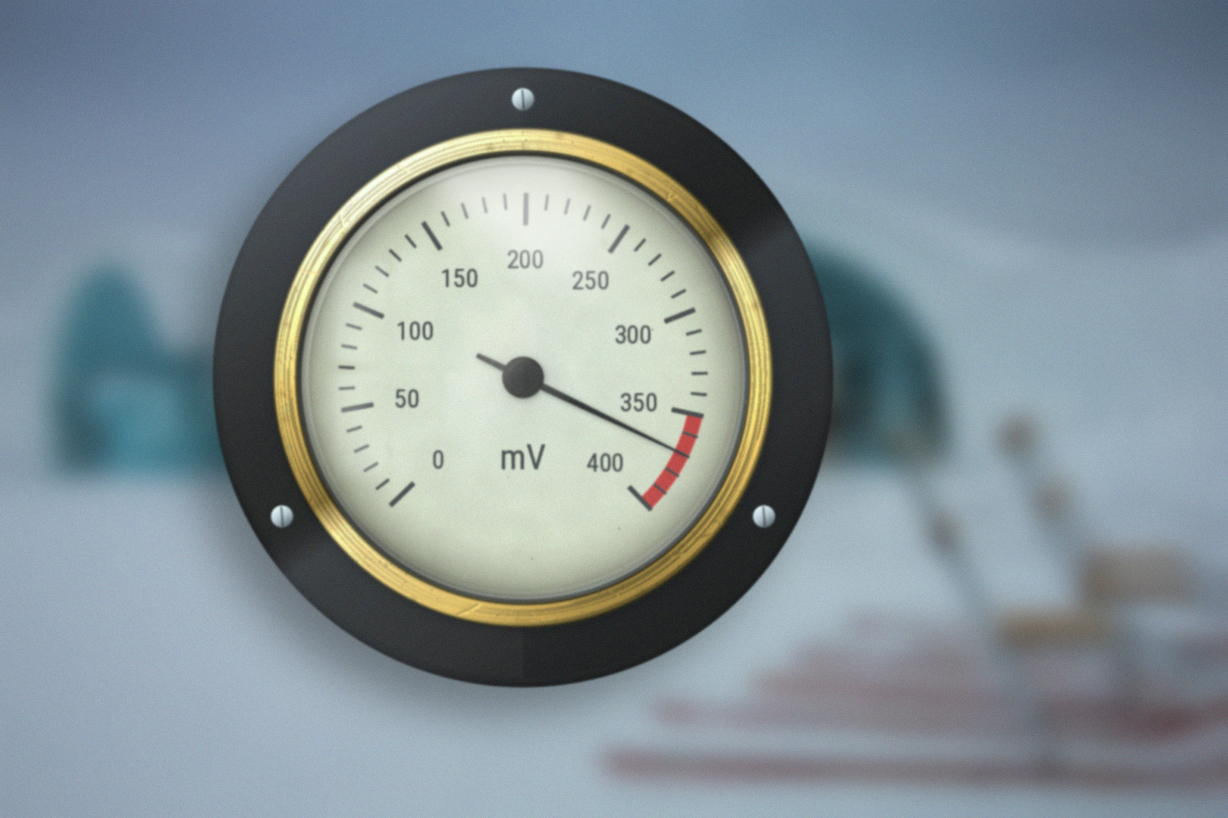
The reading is 370 mV
